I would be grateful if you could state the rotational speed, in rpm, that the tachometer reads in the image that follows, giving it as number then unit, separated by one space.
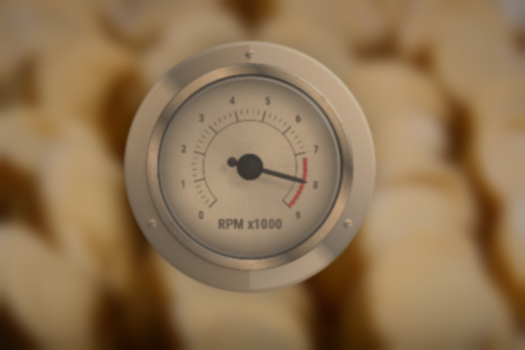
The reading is 8000 rpm
